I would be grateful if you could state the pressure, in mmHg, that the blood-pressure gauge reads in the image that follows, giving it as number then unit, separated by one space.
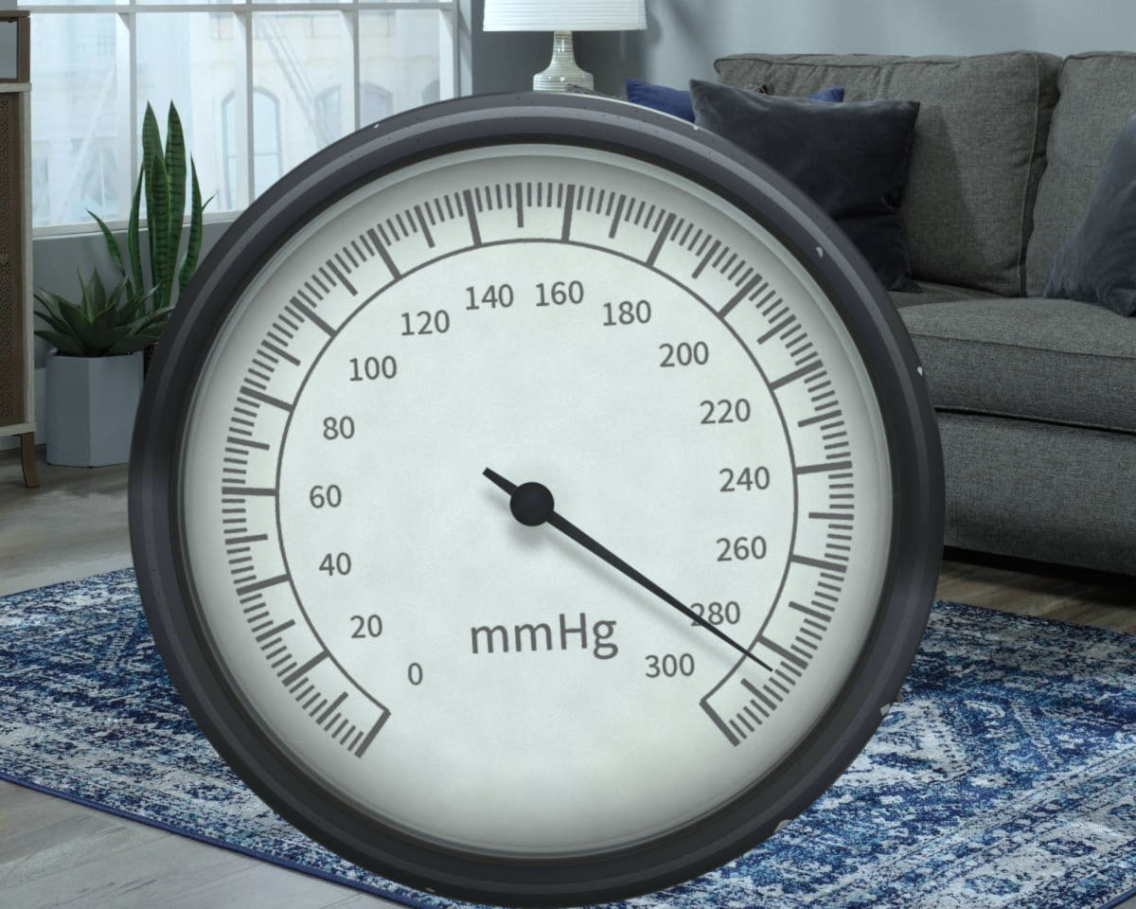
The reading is 284 mmHg
